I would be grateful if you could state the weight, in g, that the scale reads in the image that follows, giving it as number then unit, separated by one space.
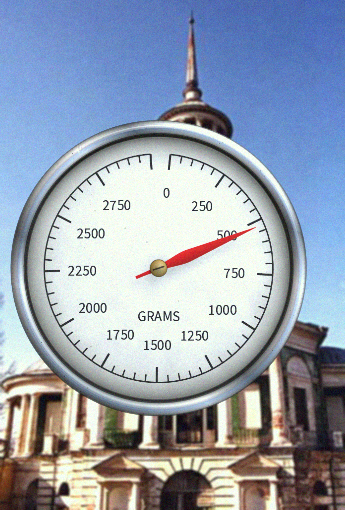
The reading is 525 g
